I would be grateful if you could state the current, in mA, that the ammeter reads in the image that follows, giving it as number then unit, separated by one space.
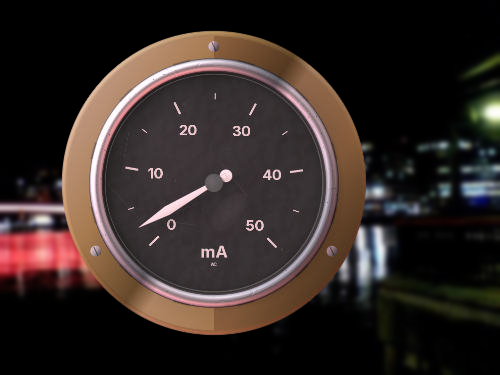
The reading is 2.5 mA
